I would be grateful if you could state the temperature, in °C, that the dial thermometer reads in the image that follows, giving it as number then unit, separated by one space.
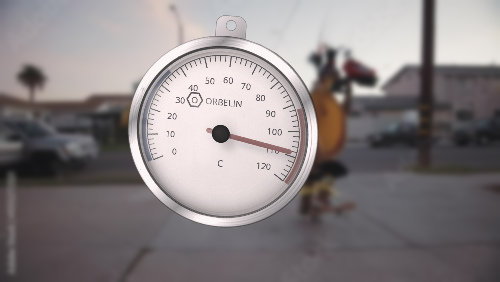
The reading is 108 °C
